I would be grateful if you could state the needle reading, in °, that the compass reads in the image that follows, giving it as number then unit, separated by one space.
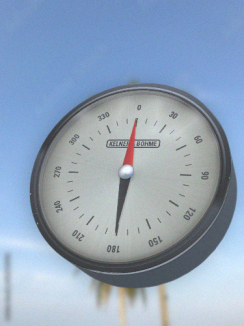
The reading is 0 °
